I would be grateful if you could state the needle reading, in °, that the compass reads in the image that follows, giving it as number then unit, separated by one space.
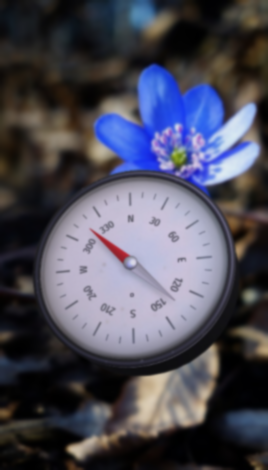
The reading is 315 °
